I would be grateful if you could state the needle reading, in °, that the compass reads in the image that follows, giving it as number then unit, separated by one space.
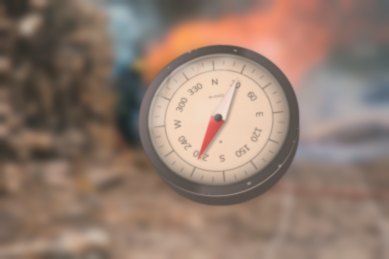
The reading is 210 °
